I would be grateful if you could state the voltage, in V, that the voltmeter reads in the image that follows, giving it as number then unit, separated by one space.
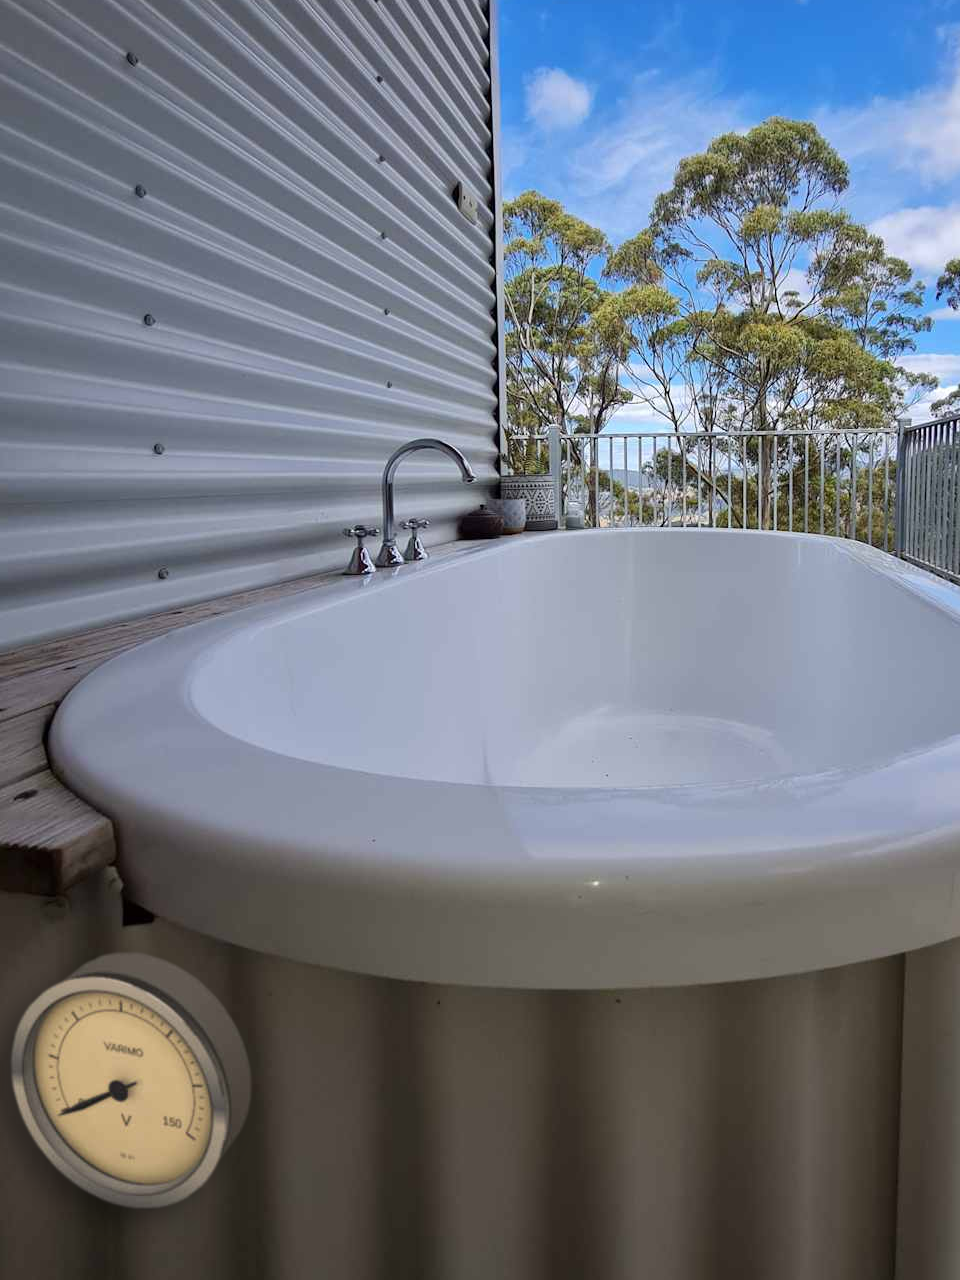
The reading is 0 V
